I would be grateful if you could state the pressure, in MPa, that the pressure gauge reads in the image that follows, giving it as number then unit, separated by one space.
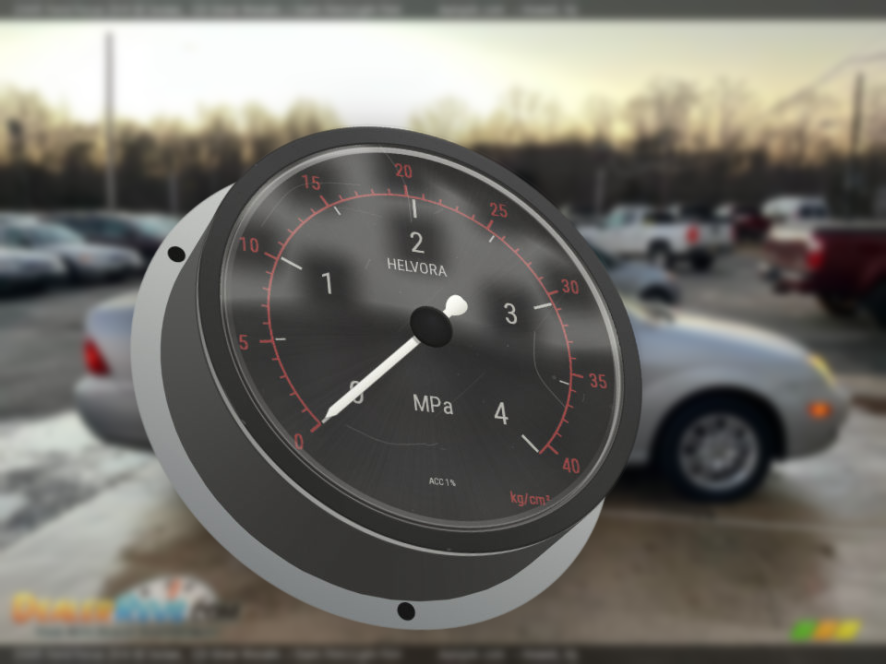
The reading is 0 MPa
